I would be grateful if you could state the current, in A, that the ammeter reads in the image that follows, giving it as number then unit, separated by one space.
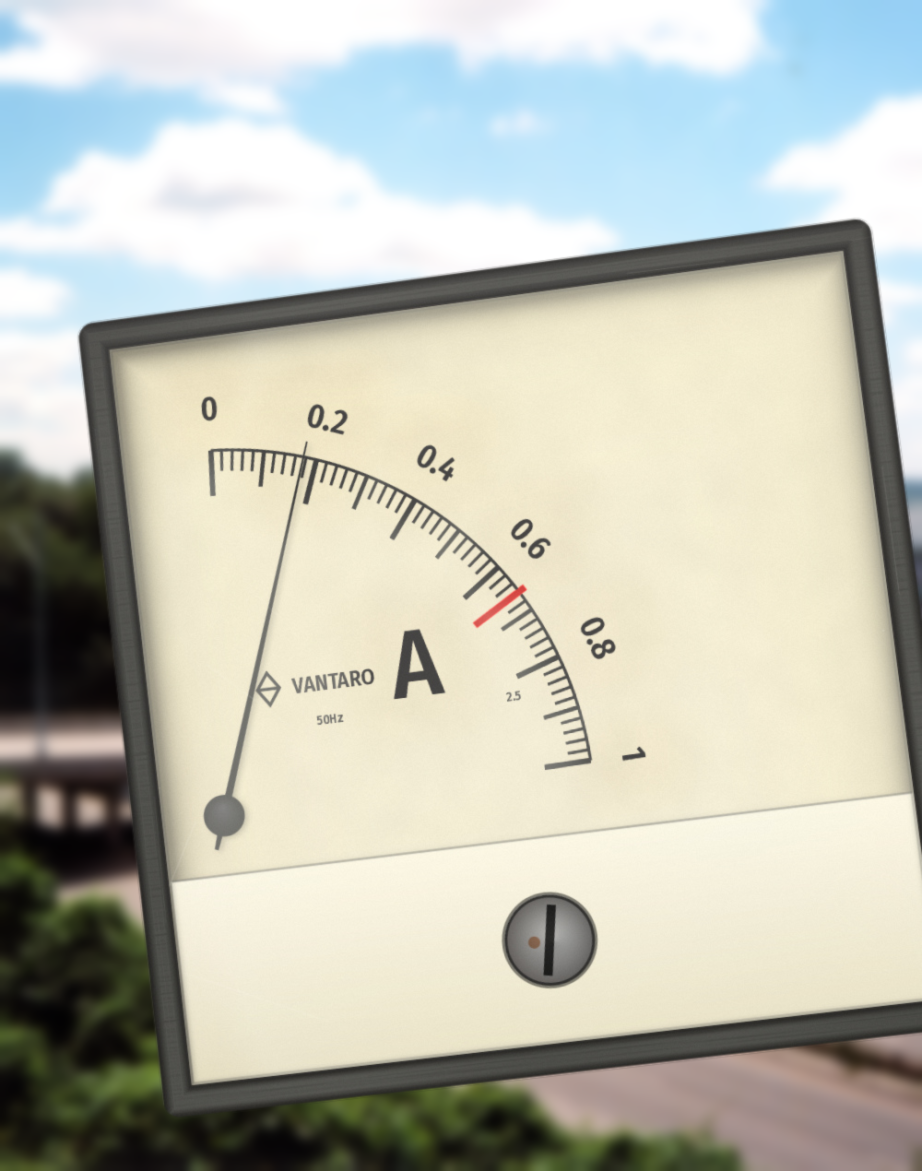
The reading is 0.18 A
